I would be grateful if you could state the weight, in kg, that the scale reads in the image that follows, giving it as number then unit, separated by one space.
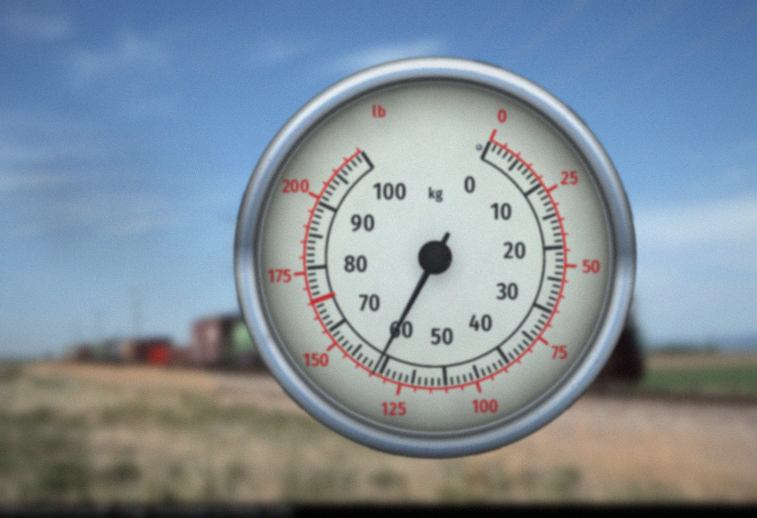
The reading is 61 kg
